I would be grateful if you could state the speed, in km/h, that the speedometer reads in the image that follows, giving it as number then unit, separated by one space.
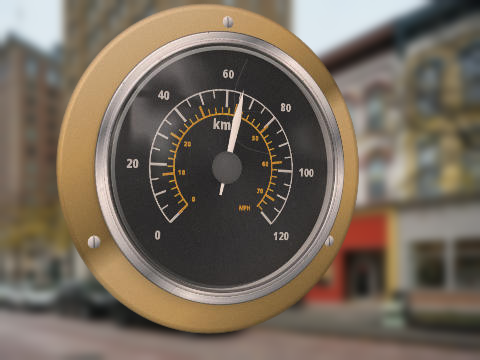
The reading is 65 km/h
